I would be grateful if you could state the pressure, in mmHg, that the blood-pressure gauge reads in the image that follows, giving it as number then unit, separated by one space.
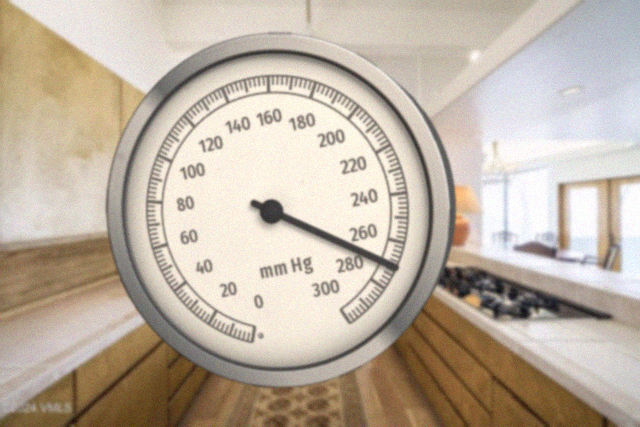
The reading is 270 mmHg
